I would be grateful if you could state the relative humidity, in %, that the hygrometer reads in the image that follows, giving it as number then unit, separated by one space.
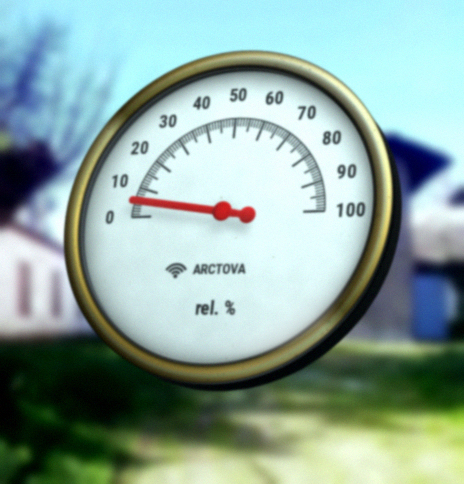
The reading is 5 %
